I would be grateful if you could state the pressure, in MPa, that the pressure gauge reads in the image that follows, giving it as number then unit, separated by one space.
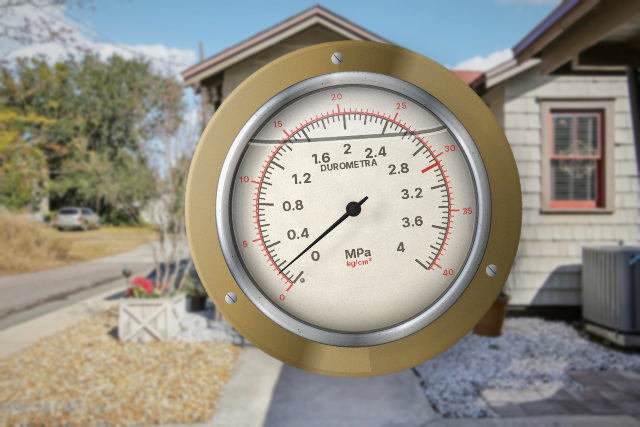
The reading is 0.15 MPa
